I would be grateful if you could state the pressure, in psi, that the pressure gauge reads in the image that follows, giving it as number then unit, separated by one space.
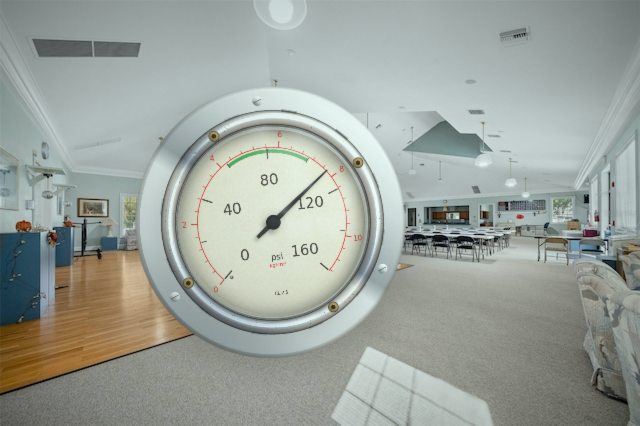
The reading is 110 psi
